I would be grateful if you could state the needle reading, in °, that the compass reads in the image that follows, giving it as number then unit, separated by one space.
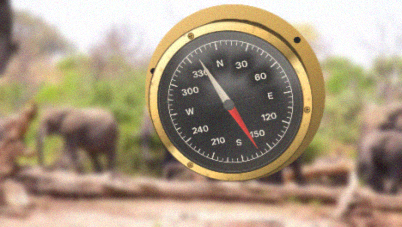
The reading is 160 °
